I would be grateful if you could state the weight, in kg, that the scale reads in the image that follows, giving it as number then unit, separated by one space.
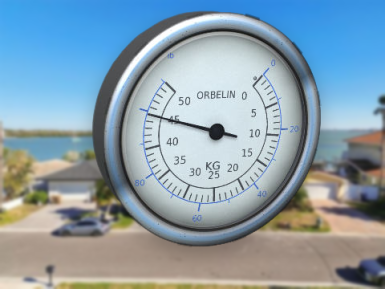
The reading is 45 kg
